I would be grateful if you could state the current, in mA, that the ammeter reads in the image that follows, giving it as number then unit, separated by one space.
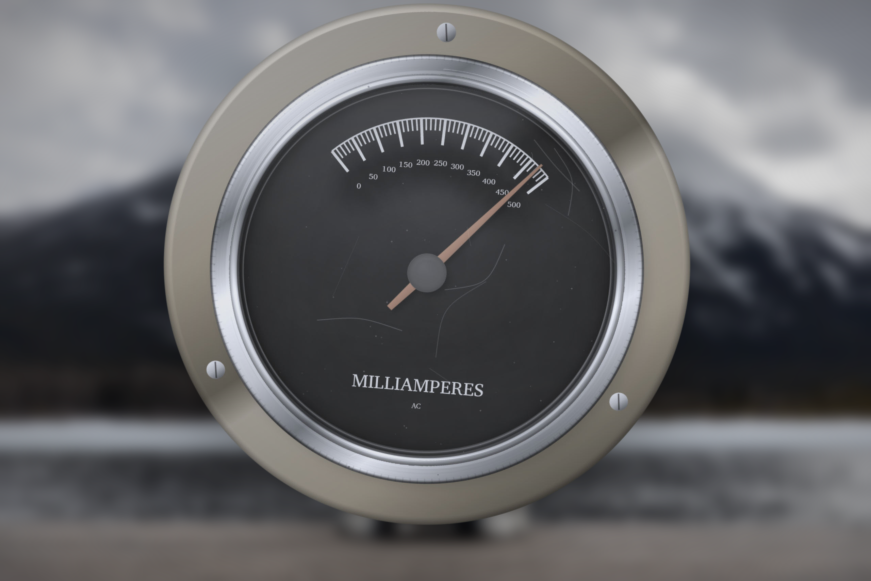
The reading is 470 mA
